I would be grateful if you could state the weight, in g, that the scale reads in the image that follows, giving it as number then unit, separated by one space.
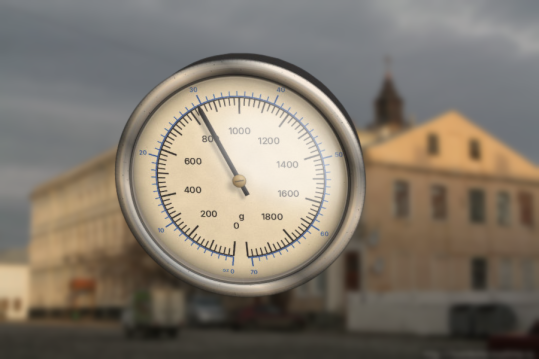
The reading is 840 g
